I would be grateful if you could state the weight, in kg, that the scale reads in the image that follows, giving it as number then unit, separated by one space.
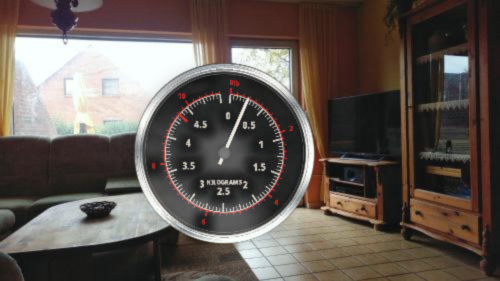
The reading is 0.25 kg
